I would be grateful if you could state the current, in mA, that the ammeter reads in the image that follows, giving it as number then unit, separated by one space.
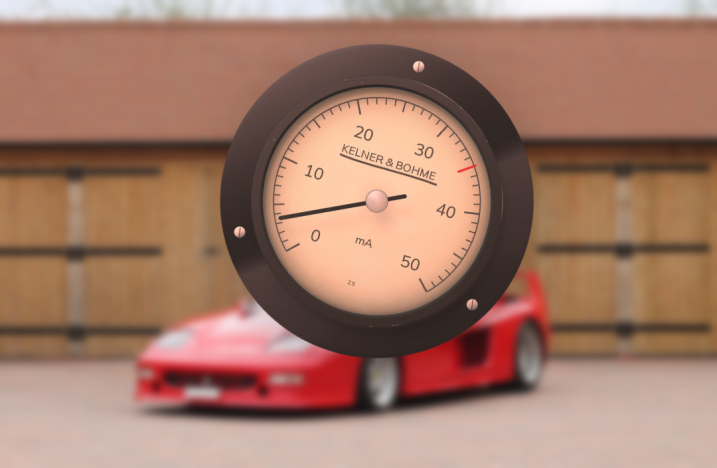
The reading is 3.5 mA
